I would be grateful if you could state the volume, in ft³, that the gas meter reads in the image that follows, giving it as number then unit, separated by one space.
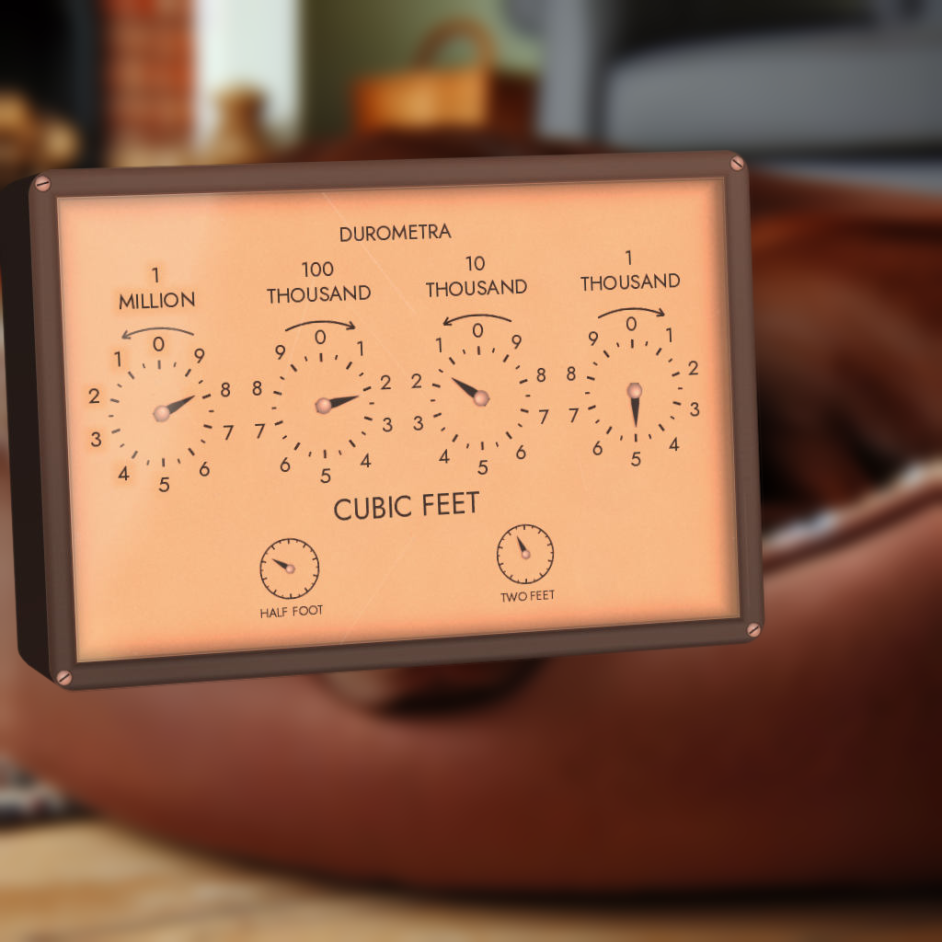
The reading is 821500 ft³
